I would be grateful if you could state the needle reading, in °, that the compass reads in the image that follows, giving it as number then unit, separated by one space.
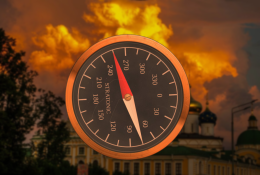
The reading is 255 °
